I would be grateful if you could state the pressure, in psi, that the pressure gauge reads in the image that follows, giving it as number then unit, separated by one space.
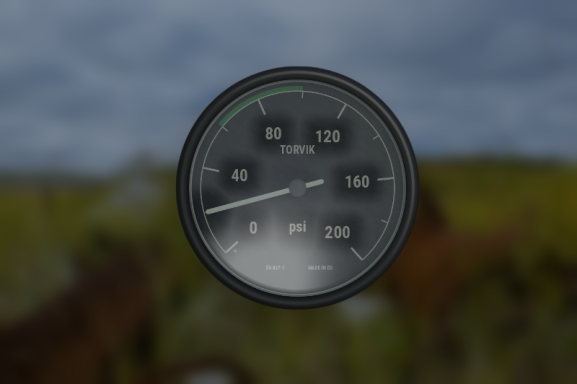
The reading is 20 psi
